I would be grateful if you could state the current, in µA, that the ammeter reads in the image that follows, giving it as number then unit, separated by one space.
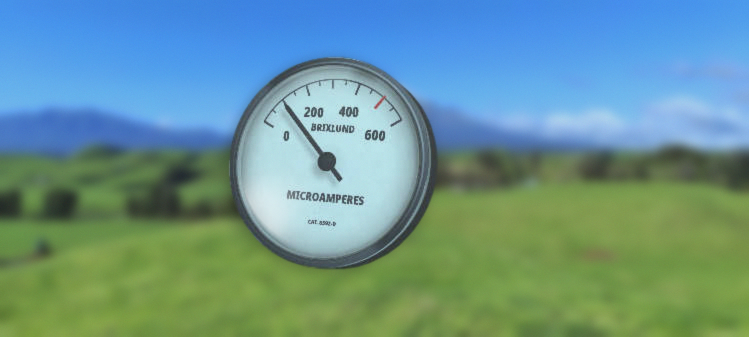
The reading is 100 µA
